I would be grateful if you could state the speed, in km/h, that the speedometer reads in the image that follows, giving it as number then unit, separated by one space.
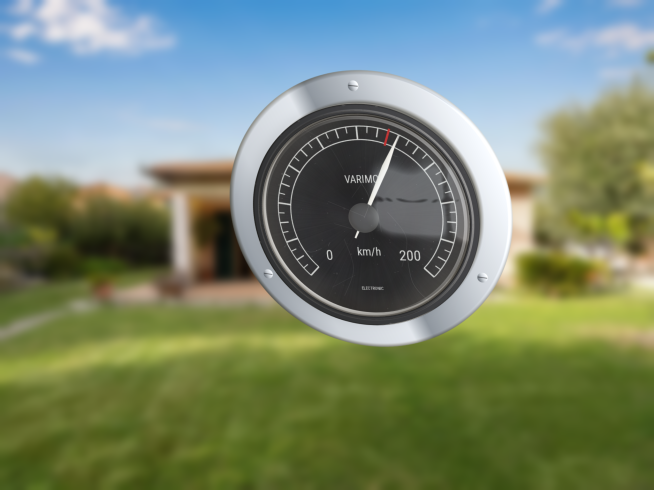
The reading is 120 km/h
